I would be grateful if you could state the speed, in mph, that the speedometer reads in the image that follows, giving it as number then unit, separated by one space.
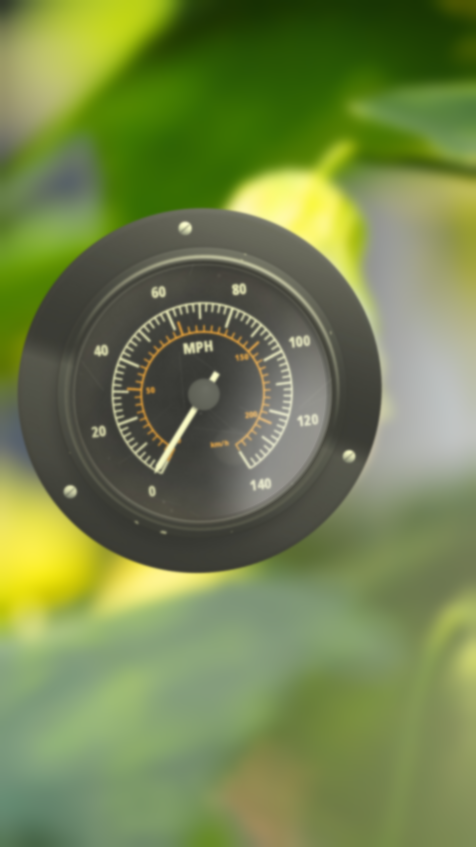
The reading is 2 mph
